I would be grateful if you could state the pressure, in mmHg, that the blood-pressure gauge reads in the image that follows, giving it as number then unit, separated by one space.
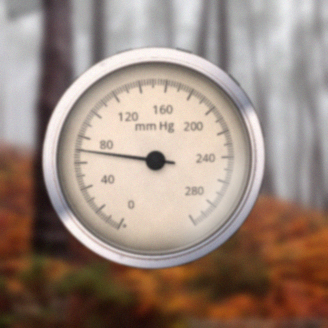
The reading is 70 mmHg
